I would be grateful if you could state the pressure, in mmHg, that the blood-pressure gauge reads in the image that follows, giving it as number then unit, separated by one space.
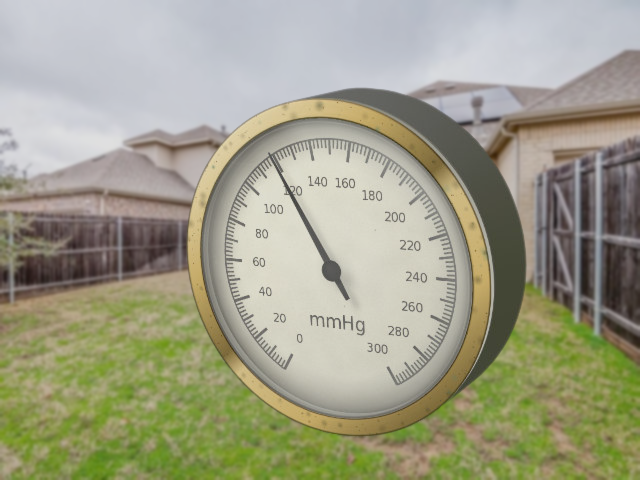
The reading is 120 mmHg
